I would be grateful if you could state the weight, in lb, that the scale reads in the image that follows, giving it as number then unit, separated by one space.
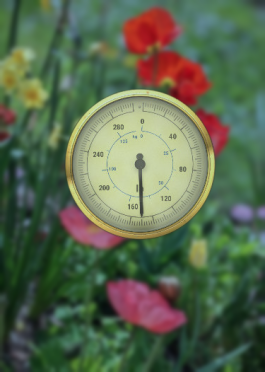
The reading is 150 lb
